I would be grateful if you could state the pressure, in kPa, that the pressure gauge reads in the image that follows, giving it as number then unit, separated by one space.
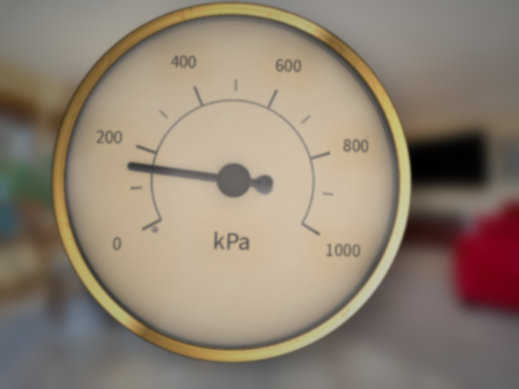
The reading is 150 kPa
